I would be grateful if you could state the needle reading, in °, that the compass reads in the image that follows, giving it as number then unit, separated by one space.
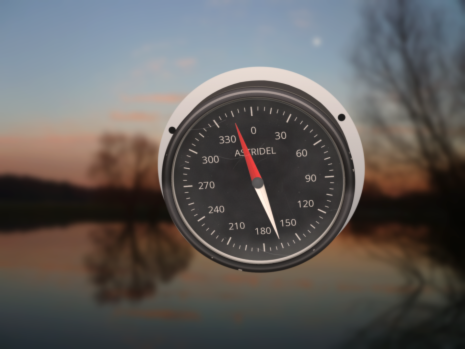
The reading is 345 °
